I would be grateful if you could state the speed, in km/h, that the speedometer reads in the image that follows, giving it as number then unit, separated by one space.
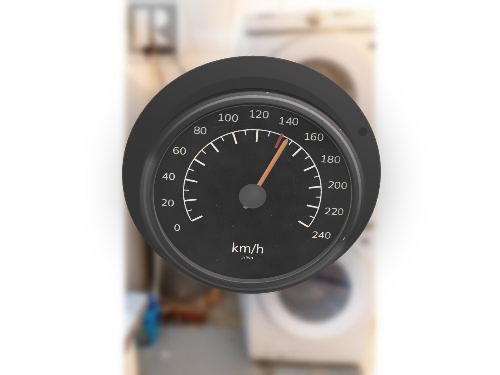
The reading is 145 km/h
